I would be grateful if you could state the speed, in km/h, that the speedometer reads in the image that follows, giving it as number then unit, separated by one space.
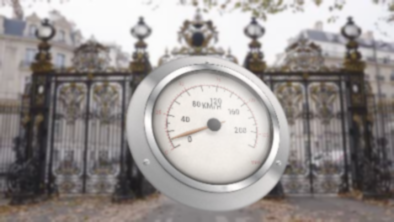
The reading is 10 km/h
